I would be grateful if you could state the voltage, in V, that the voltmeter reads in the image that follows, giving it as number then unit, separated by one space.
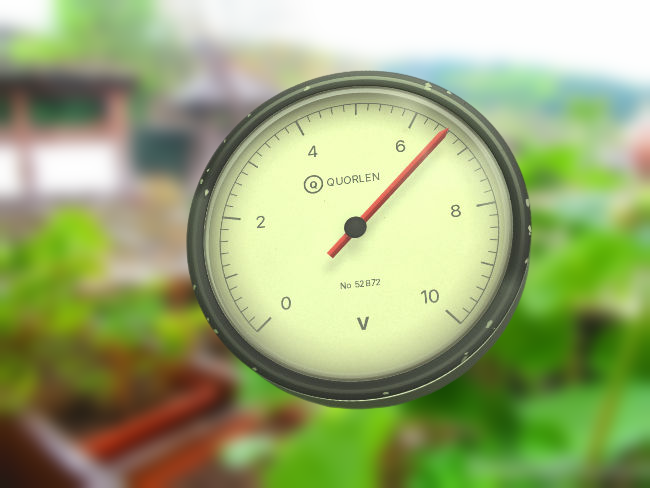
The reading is 6.6 V
